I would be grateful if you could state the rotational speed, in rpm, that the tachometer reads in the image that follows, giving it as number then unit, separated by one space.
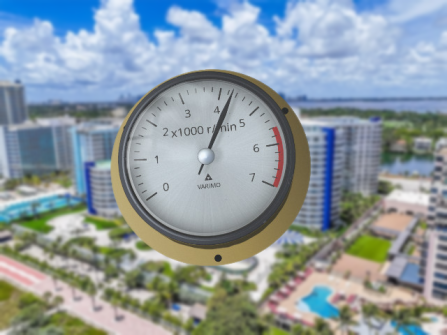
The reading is 4300 rpm
